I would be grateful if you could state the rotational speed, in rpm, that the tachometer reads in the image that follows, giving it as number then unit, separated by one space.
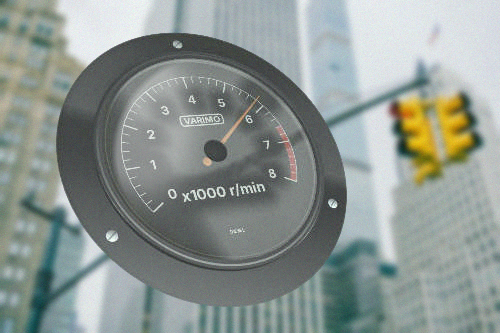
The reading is 5800 rpm
